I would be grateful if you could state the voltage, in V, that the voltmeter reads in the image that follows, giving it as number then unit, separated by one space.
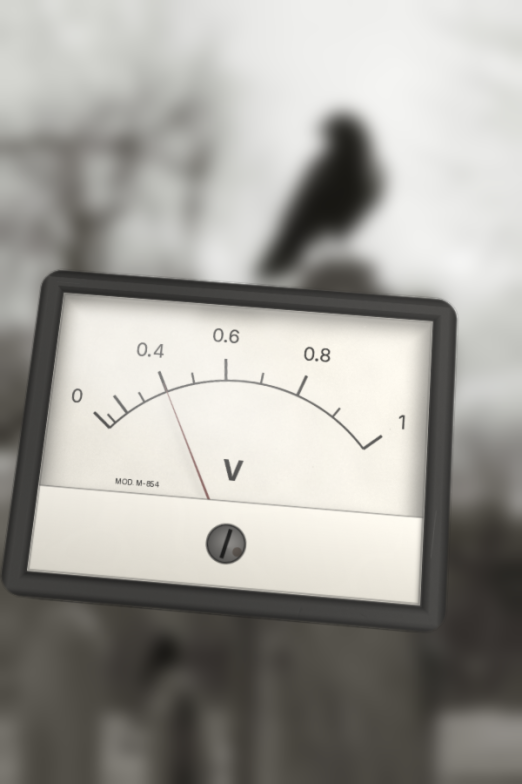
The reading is 0.4 V
